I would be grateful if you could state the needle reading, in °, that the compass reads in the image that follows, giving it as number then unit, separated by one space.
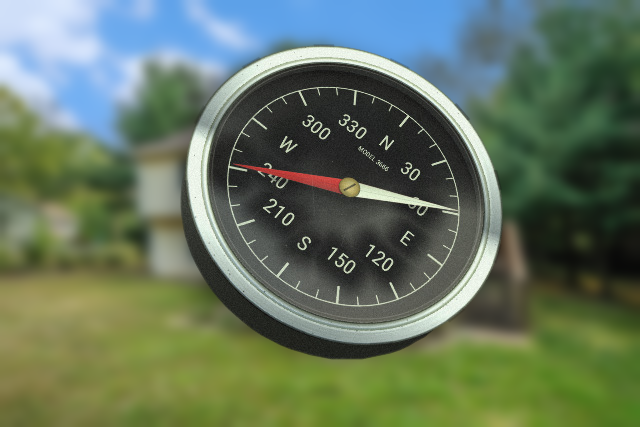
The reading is 240 °
